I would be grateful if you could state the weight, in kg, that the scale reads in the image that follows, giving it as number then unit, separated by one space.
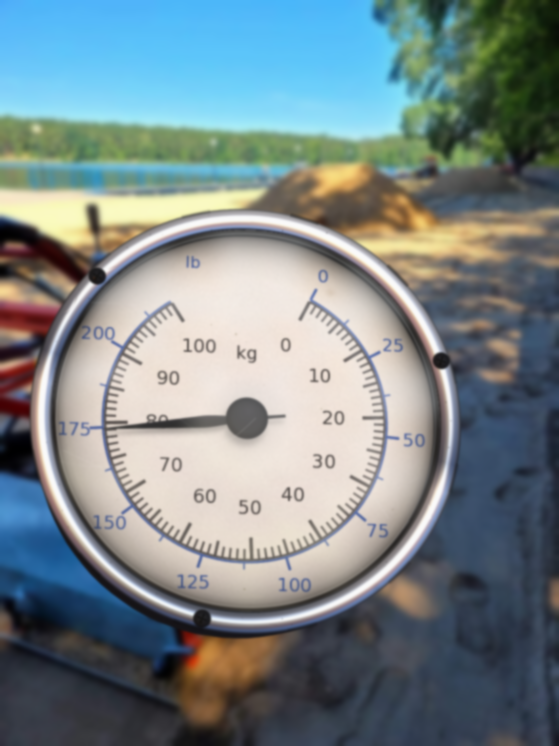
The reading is 79 kg
